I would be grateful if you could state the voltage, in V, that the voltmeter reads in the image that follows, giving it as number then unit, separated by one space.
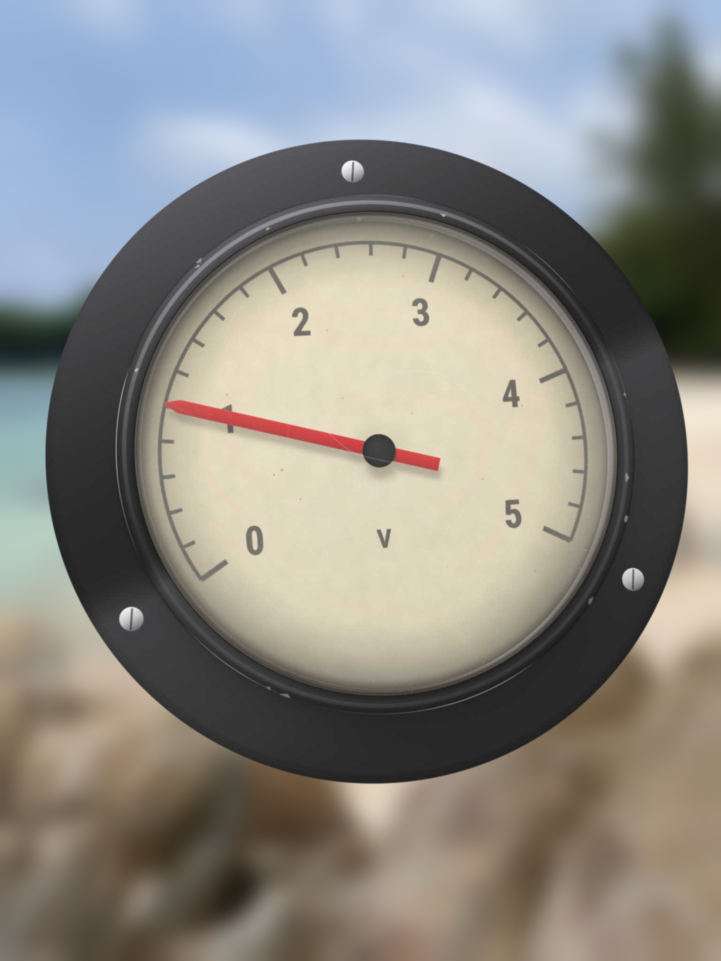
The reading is 1 V
